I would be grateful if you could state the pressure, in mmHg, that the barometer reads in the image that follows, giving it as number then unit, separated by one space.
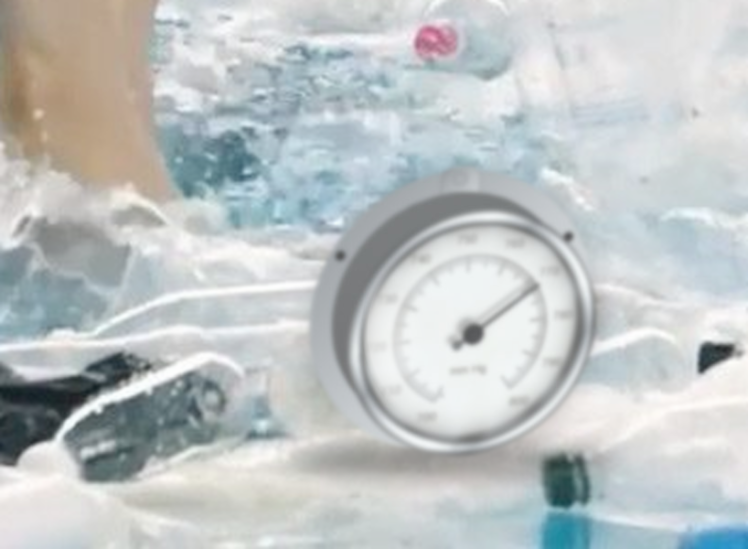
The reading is 770 mmHg
